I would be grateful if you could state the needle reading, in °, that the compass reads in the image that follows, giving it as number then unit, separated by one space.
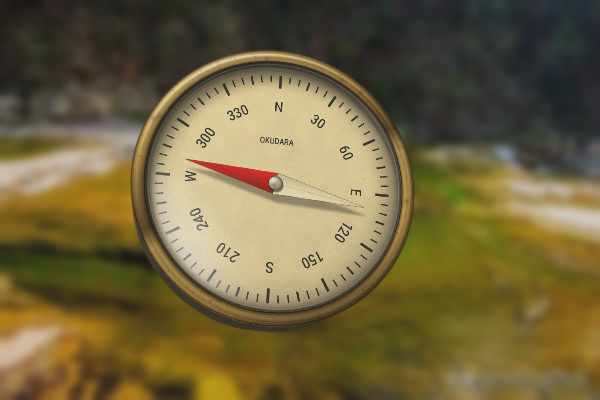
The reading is 280 °
